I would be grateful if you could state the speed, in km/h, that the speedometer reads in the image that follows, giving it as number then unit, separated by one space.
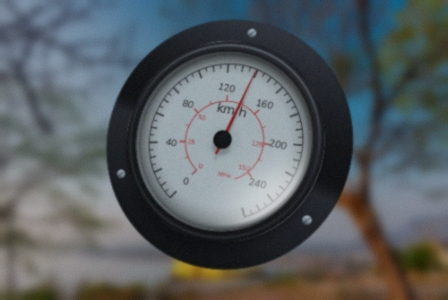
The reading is 140 km/h
